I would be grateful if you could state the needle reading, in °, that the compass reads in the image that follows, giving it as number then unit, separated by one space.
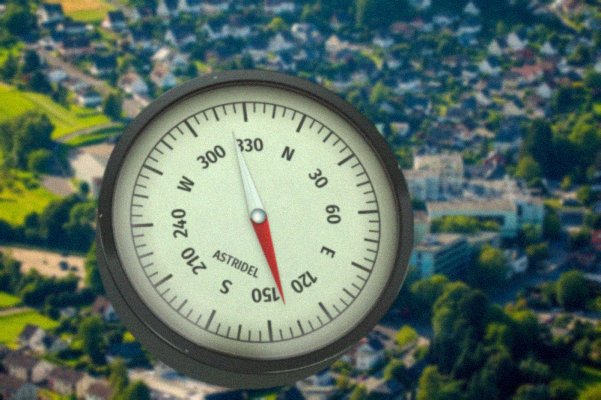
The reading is 140 °
